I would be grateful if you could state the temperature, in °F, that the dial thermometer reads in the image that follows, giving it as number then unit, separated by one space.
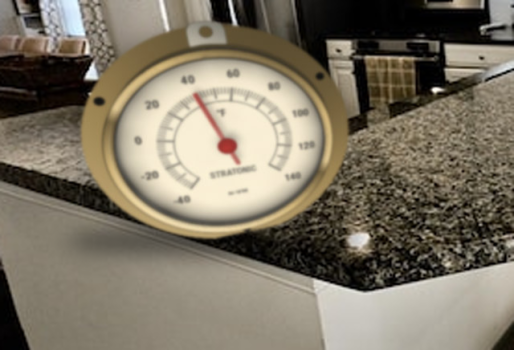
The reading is 40 °F
